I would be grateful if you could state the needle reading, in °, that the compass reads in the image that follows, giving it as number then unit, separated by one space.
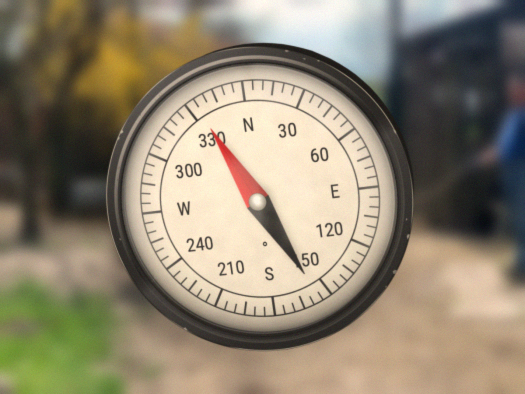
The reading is 335 °
